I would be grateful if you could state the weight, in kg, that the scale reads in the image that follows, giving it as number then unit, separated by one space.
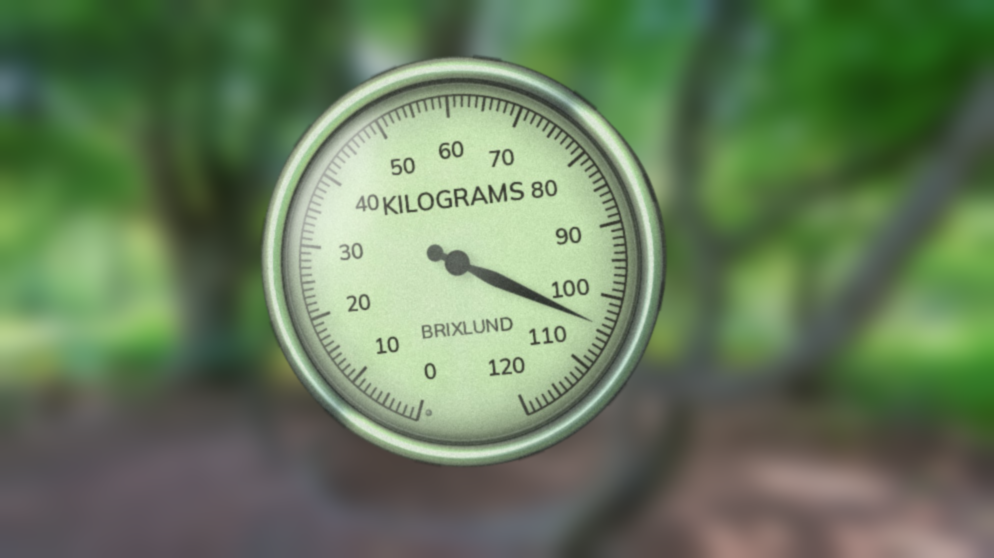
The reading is 104 kg
